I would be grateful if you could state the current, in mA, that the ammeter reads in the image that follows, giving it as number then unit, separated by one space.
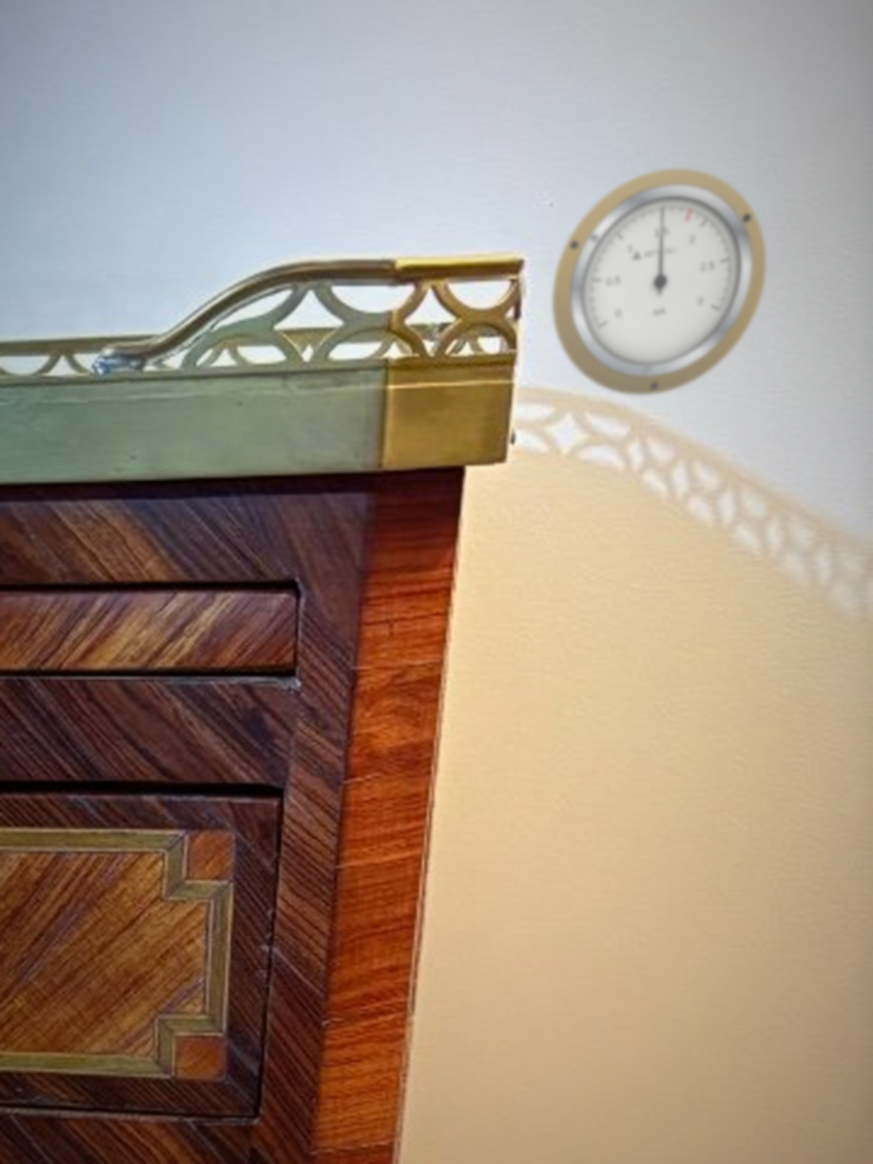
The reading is 1.5 mA
